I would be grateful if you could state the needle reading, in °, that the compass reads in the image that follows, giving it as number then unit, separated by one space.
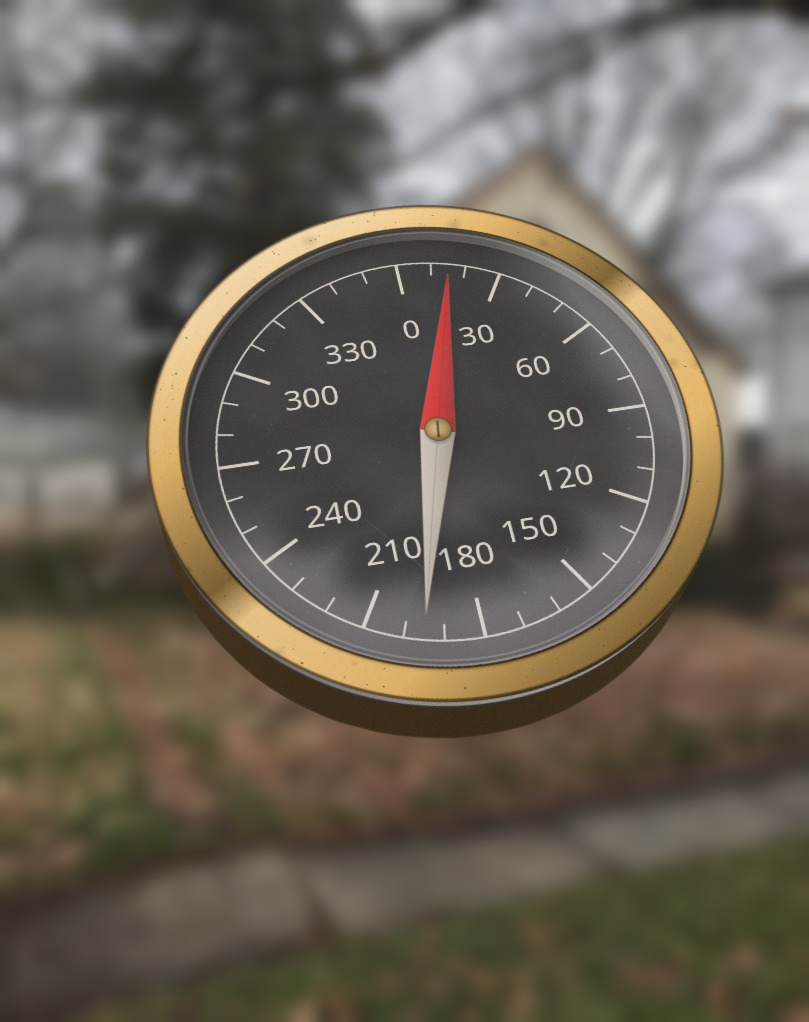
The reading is 15 °
